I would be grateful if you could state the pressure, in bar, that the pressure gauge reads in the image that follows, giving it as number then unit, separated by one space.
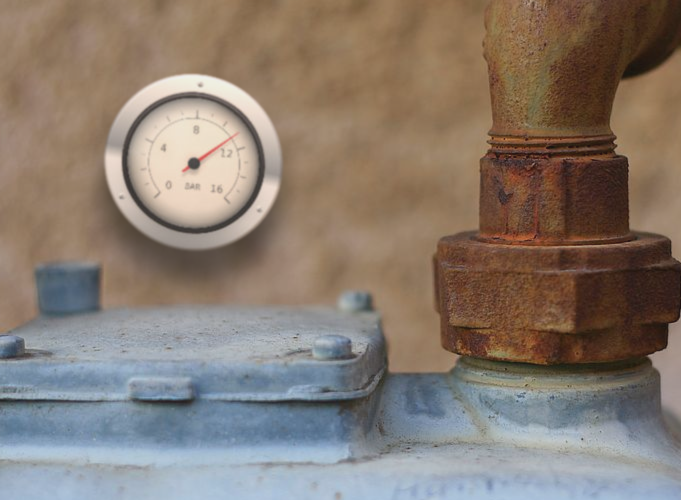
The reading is 11 bar
